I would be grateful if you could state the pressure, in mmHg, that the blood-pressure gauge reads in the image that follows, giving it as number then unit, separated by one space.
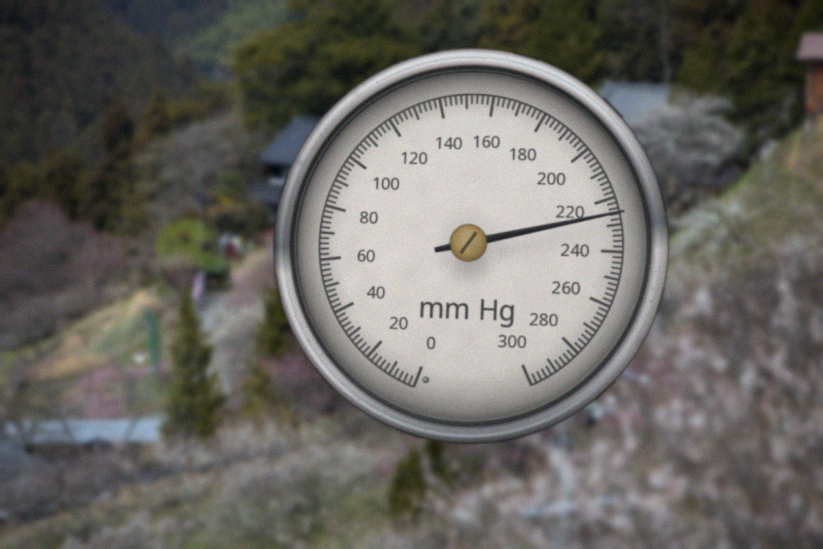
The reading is 226 mmHg
